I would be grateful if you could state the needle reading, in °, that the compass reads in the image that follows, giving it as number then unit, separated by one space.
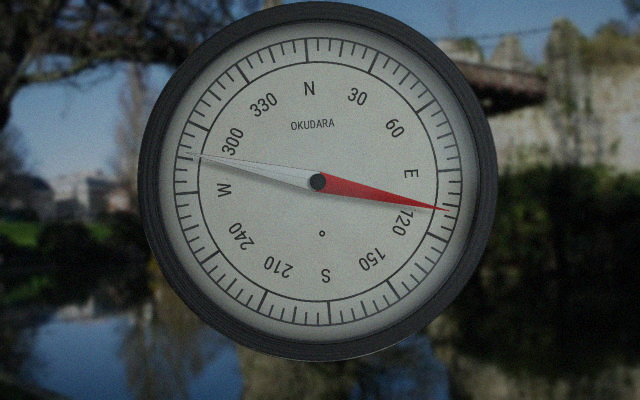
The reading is 107.5 °
